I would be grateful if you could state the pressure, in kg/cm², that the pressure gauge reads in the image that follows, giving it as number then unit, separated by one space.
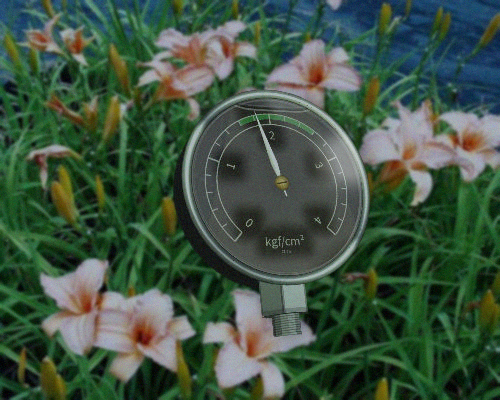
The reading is 1.8 kg/cm²
